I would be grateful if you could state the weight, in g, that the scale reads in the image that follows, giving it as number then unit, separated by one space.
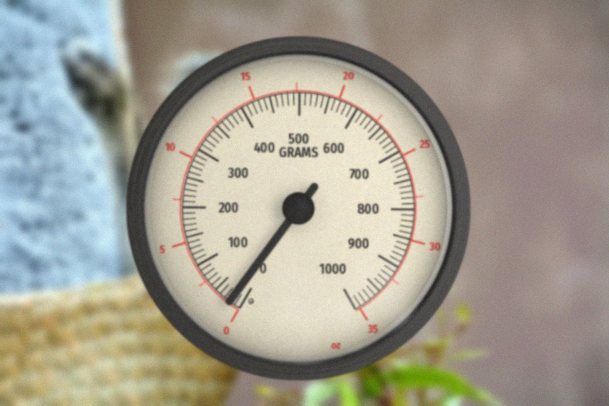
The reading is 20 g
